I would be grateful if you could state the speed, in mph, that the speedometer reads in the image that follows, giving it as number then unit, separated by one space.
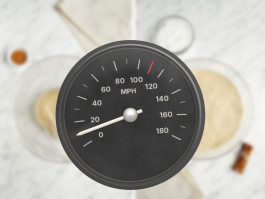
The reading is 10 mph
